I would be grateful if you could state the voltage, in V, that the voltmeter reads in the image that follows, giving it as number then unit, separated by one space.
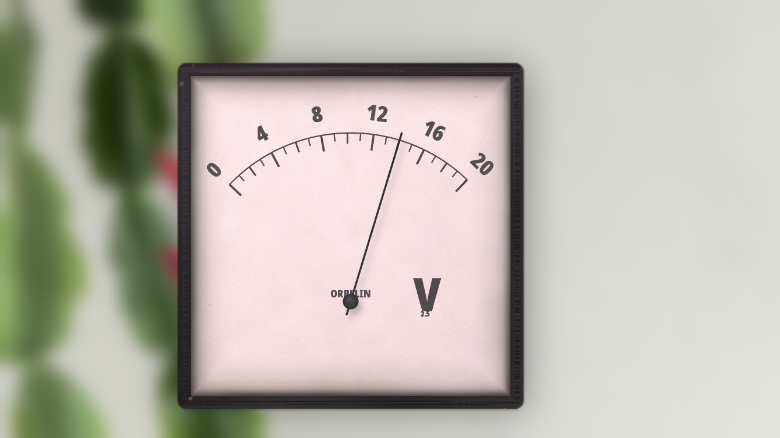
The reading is 14 V
